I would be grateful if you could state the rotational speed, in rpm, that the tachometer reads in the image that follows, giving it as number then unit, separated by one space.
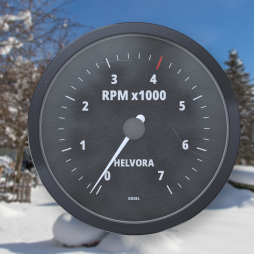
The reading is 100 rpm
